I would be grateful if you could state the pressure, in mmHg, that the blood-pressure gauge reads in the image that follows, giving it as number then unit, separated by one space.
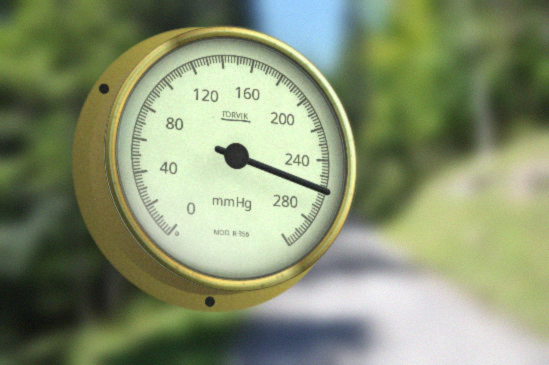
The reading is 260 mmHg
